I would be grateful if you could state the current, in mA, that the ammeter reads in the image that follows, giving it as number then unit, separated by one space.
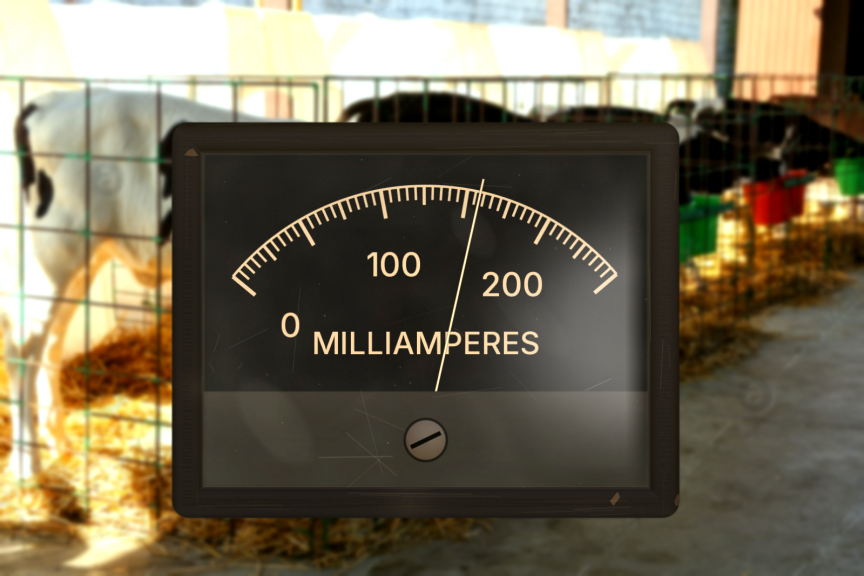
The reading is 157.5 mA
